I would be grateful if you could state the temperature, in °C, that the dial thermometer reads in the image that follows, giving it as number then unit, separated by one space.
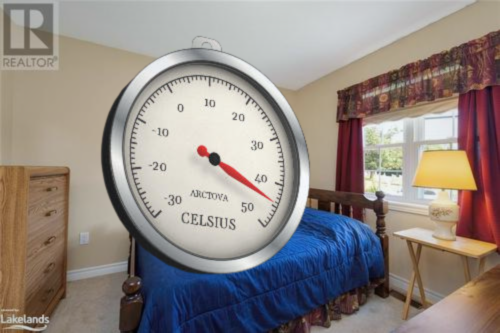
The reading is 45 °C
